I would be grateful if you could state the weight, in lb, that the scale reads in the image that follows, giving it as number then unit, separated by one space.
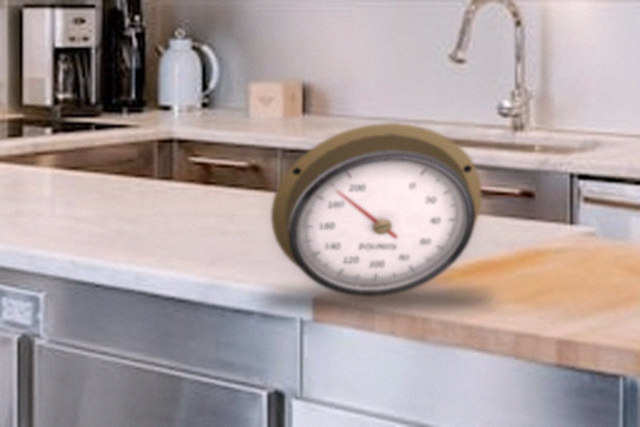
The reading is 190 lb
